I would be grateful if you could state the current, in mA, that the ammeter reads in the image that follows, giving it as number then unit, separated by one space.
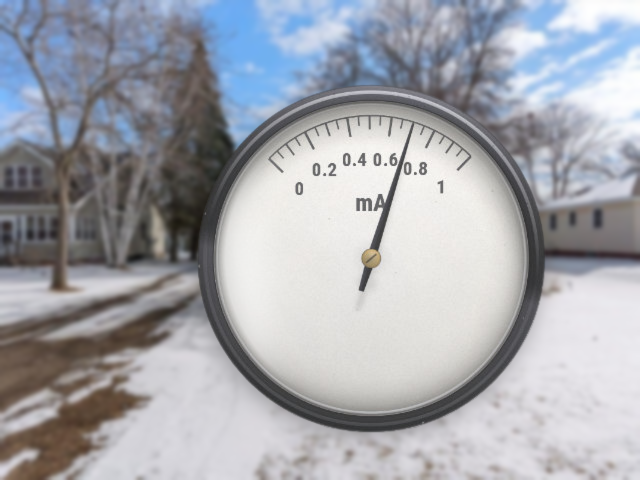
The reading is 0.7 mA
